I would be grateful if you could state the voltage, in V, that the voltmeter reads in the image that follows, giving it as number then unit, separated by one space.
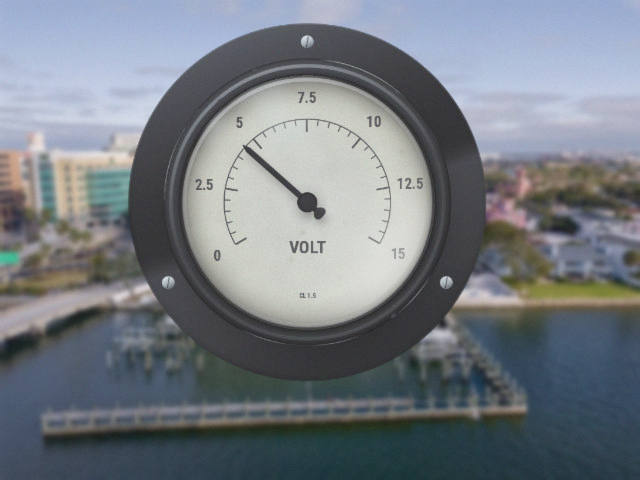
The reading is 4.5 V
